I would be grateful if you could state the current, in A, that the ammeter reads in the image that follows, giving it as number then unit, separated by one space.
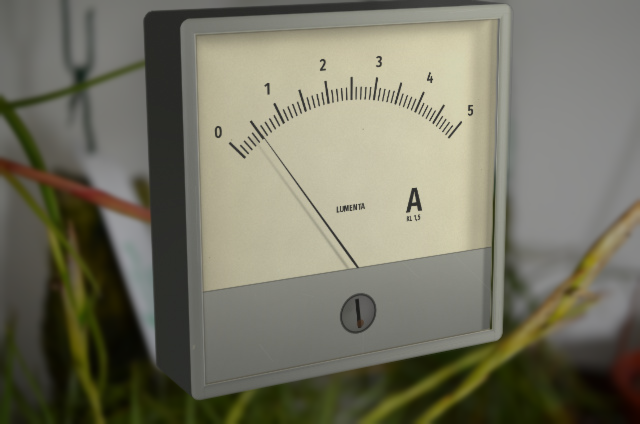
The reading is 0.5 A
